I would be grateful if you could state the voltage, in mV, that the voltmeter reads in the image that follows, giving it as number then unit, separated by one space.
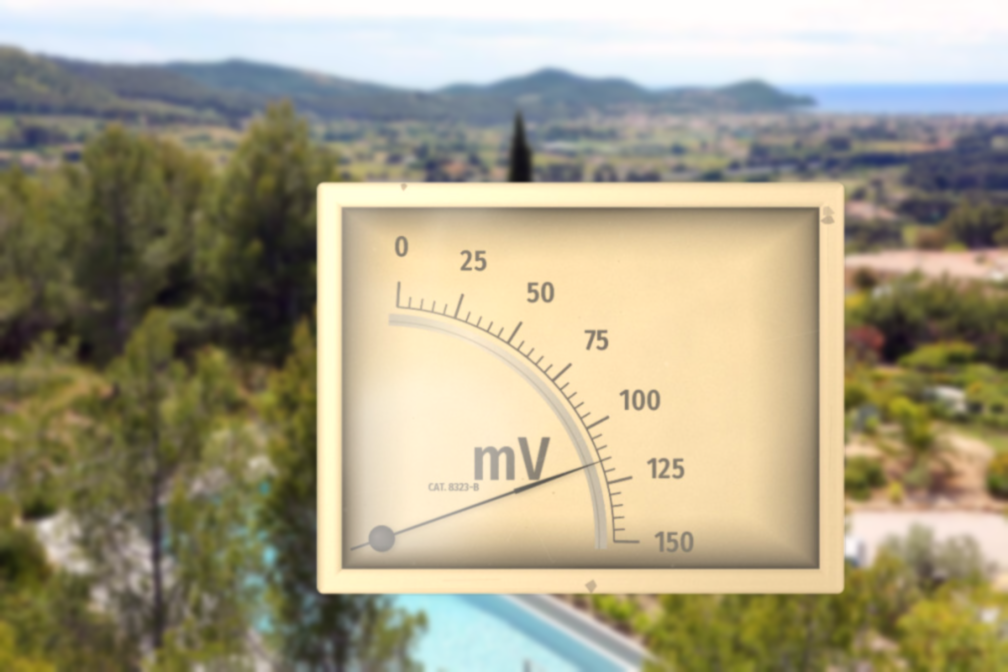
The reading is 115 mV
